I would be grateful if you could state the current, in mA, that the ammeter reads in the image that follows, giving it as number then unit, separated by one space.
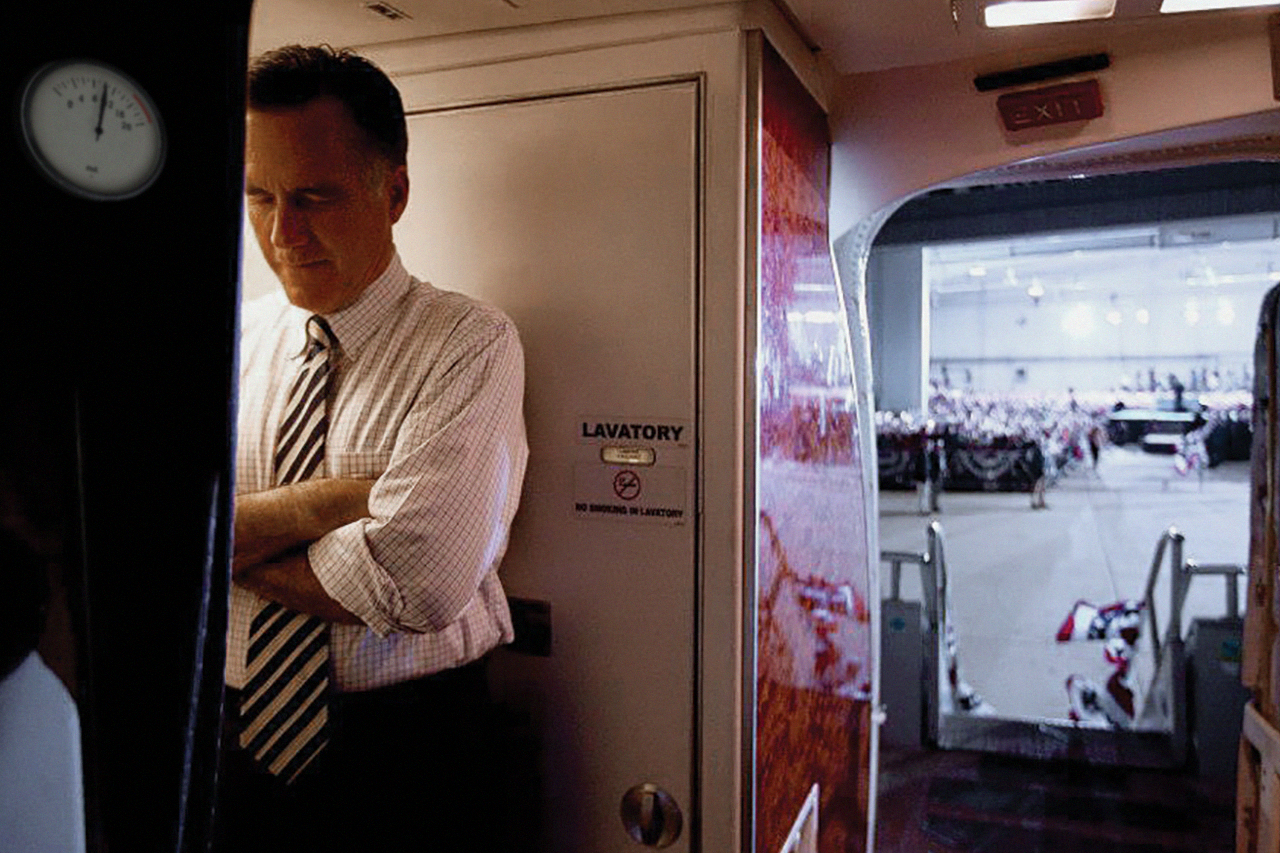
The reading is 10 mA
